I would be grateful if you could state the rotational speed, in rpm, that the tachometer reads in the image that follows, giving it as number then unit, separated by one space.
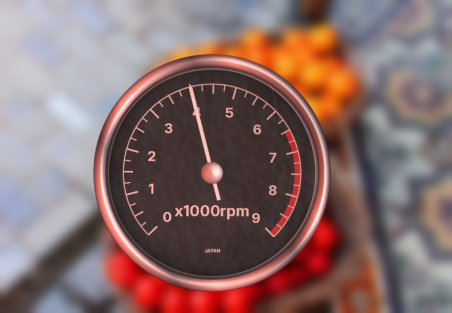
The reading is 4000 rpm
